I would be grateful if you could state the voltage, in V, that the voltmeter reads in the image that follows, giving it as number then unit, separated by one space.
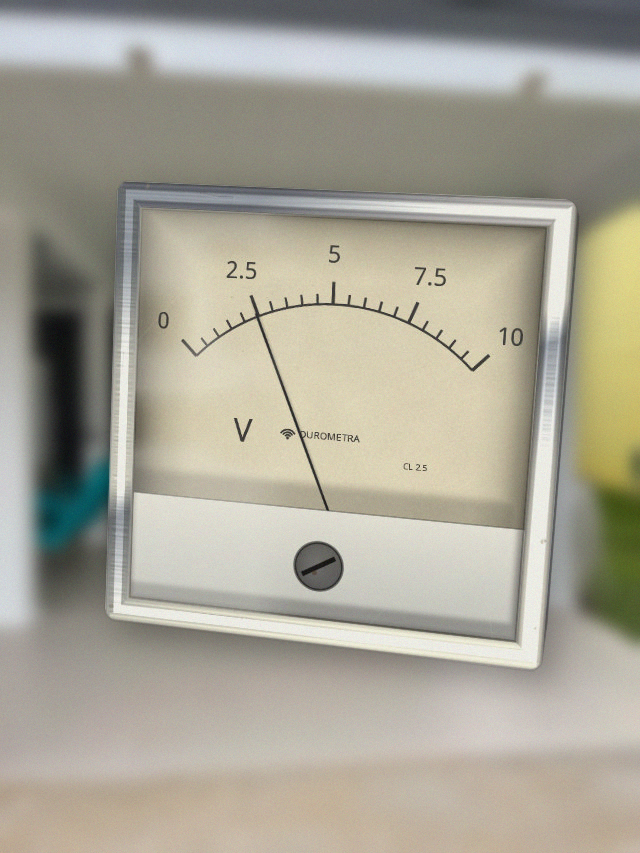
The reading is 2.5 V
